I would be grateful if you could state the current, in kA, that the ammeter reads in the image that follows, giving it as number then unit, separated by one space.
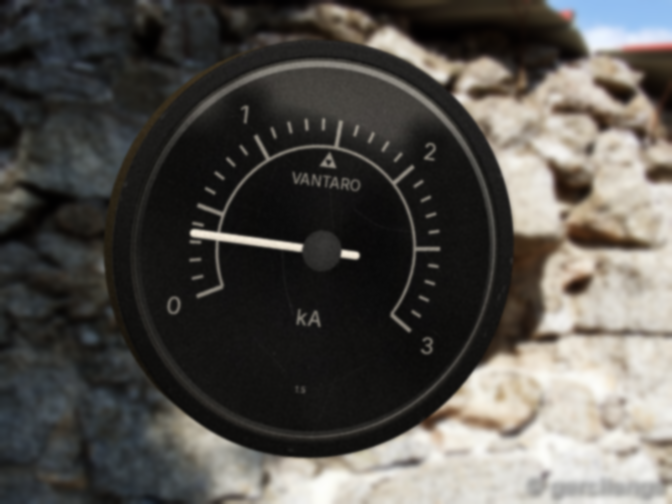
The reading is 0.35 kA
